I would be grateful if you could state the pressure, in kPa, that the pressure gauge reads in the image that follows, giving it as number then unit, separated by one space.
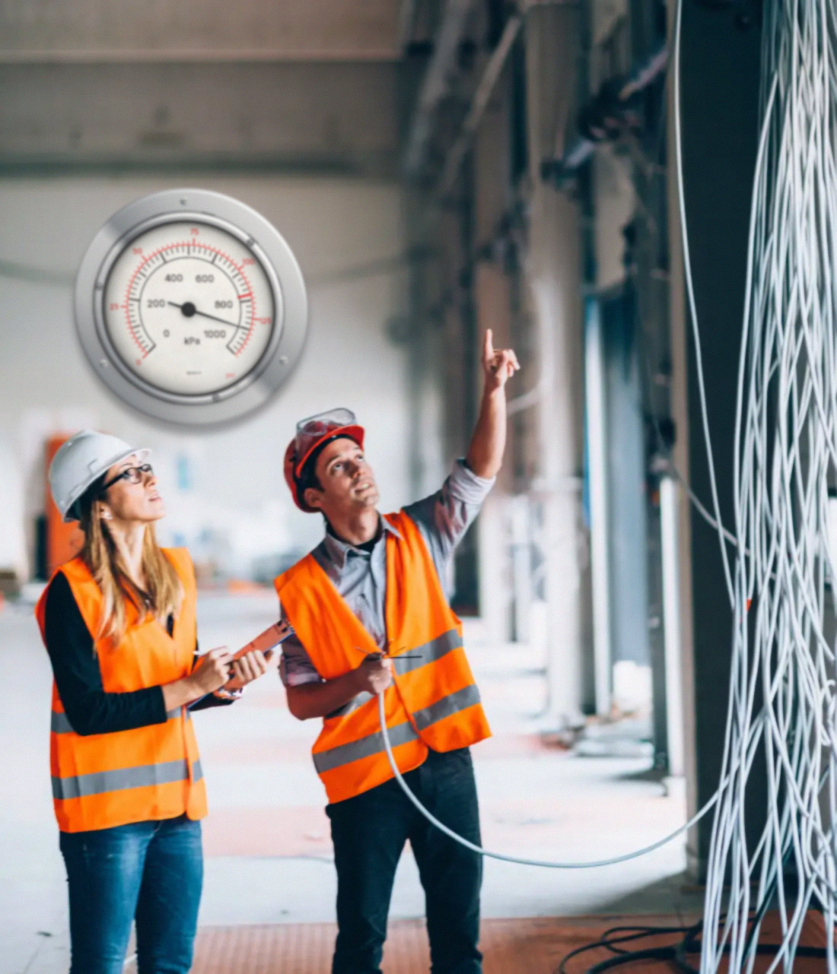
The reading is 900 kPa
